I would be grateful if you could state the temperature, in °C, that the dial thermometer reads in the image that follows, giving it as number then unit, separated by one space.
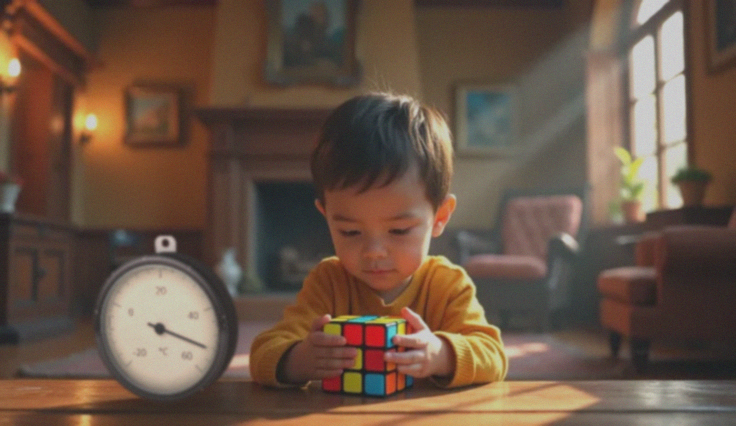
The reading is 52 °C
